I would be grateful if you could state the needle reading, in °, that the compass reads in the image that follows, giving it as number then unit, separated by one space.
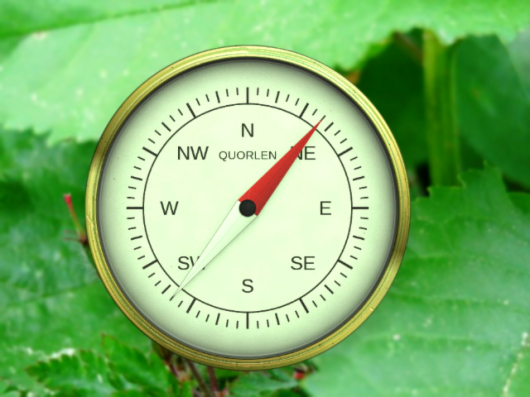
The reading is 40 °
